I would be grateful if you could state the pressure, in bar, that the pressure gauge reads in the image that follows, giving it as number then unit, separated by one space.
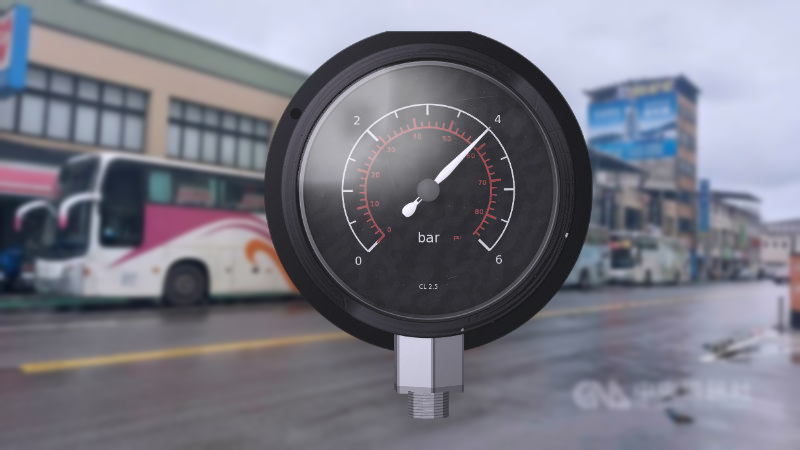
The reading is 4 bar
